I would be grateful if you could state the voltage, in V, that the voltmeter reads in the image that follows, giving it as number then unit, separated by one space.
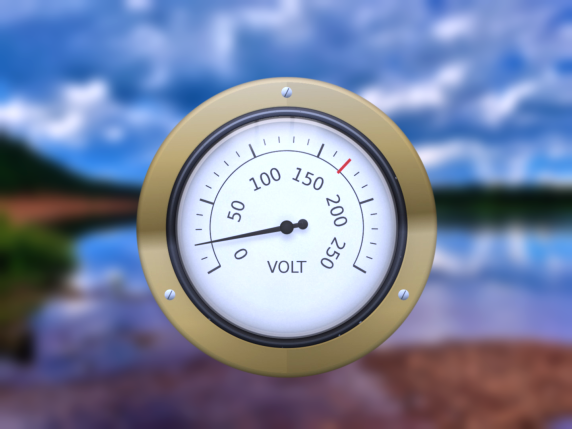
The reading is 20 V
